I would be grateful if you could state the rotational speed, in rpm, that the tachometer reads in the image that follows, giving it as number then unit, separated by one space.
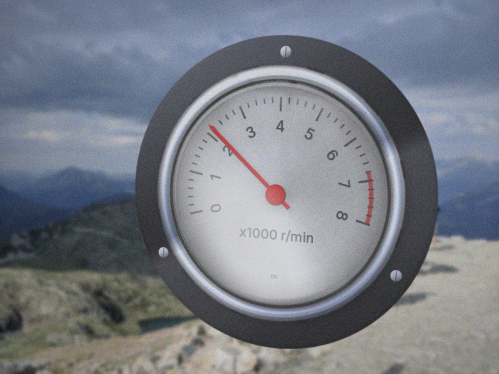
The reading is 2200 rpm
